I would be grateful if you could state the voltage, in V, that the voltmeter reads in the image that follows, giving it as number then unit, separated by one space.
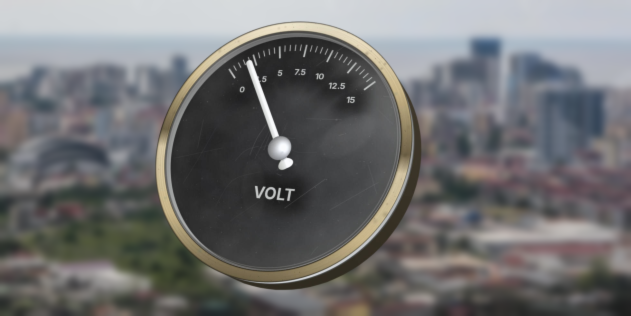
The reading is 2 V
